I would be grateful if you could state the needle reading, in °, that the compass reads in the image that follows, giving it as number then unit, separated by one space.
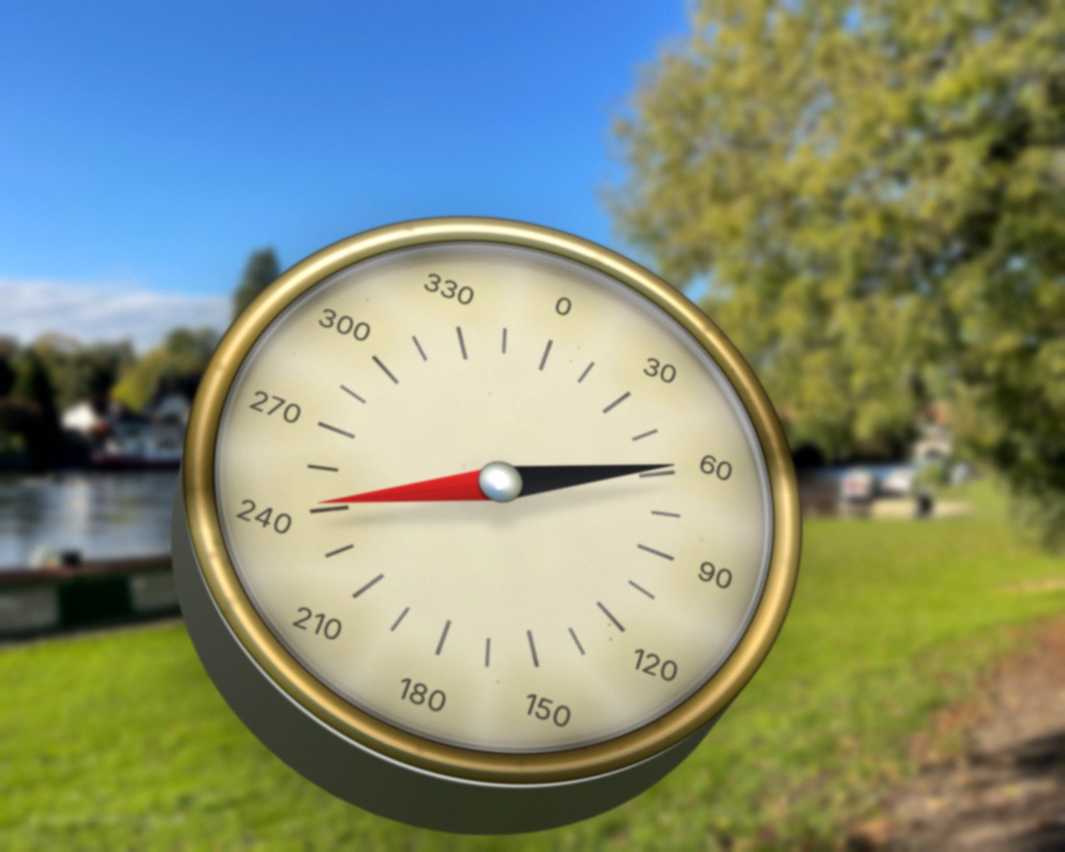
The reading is 240 °
